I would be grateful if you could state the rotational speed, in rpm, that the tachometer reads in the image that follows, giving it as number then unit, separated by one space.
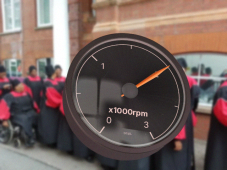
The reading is 2000 rpm
